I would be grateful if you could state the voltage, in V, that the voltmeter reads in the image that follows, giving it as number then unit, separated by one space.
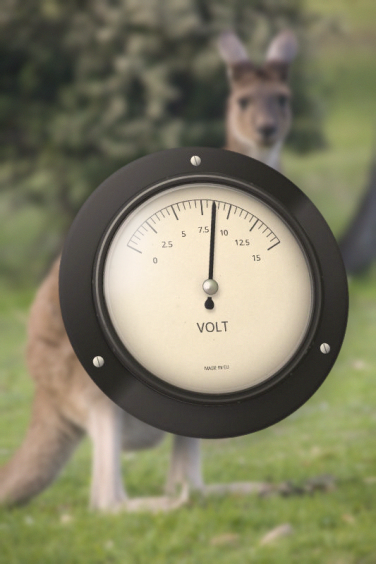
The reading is 8.5 V
